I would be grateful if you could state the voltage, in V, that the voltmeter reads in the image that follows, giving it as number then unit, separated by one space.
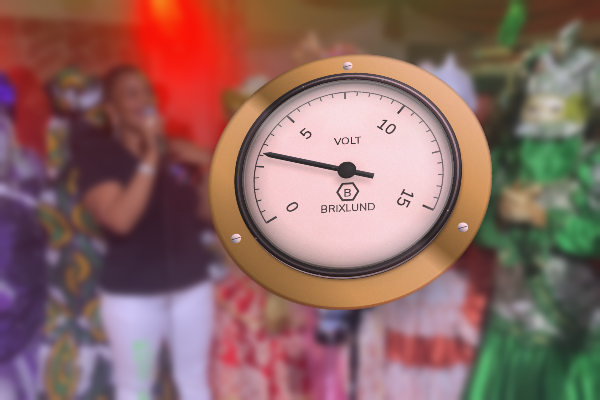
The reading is 3 V
